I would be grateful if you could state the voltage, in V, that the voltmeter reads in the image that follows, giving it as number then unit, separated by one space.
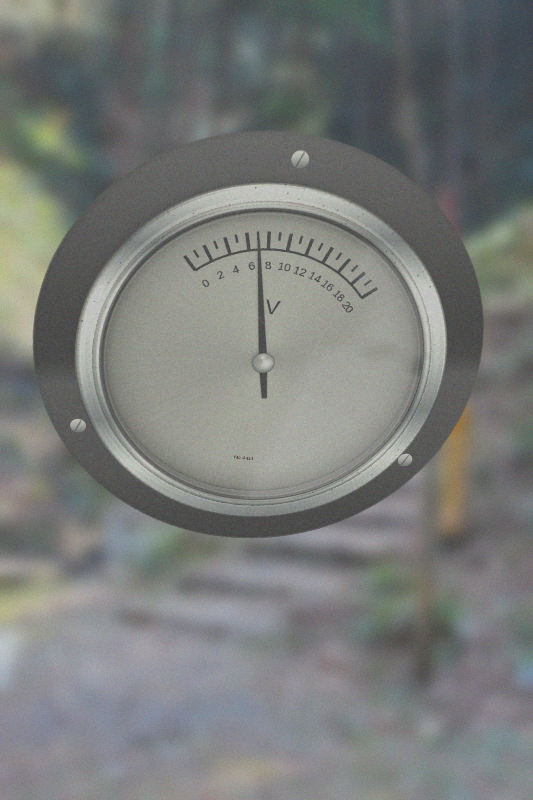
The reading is 7 V
